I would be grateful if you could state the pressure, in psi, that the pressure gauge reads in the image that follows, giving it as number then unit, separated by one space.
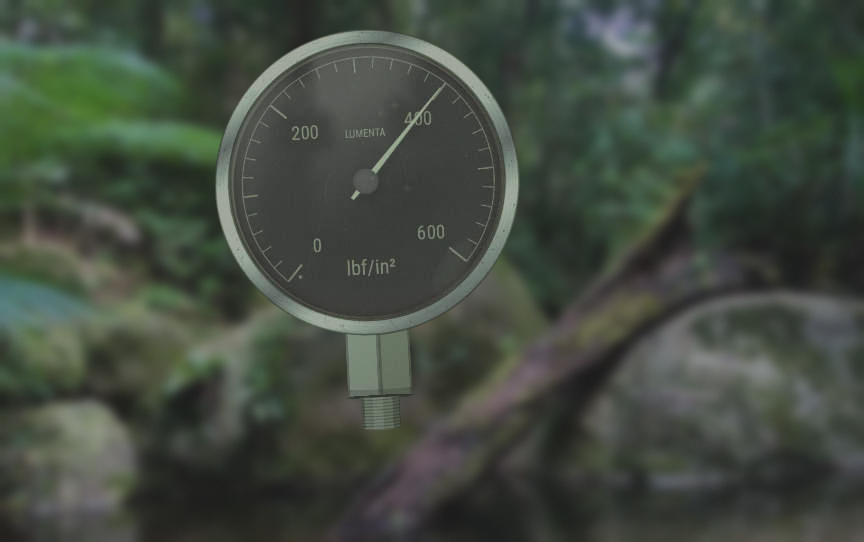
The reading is 400 psi
